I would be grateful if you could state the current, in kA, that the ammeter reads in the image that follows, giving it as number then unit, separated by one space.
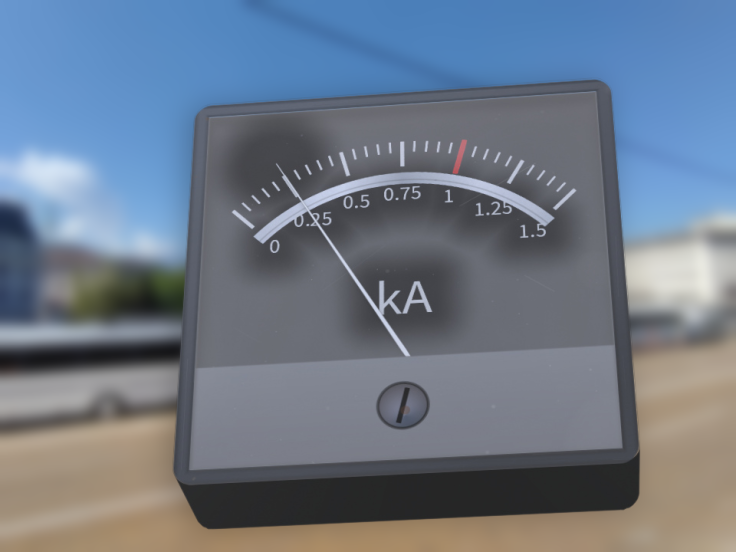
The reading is 0.25 kA
